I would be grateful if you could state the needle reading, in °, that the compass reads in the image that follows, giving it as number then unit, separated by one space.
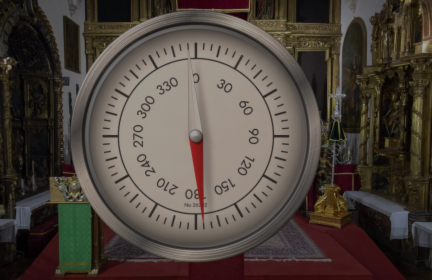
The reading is 175 °
